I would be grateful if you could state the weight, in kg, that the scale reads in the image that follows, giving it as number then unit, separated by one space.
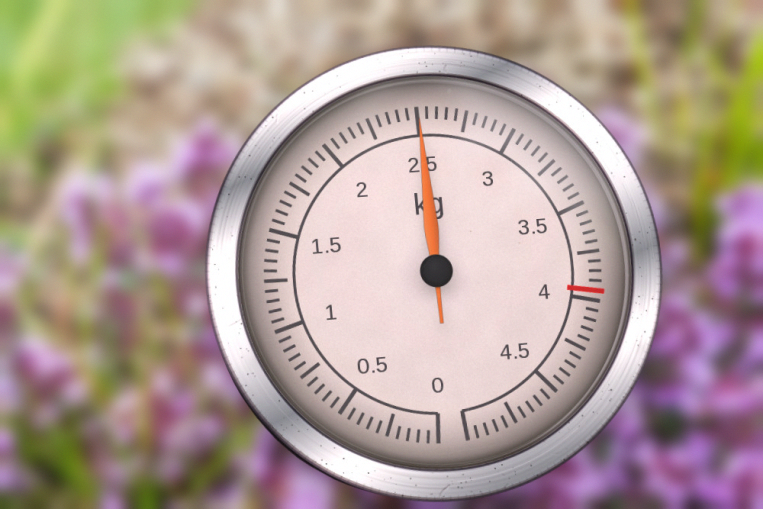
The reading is 2.5 kg
